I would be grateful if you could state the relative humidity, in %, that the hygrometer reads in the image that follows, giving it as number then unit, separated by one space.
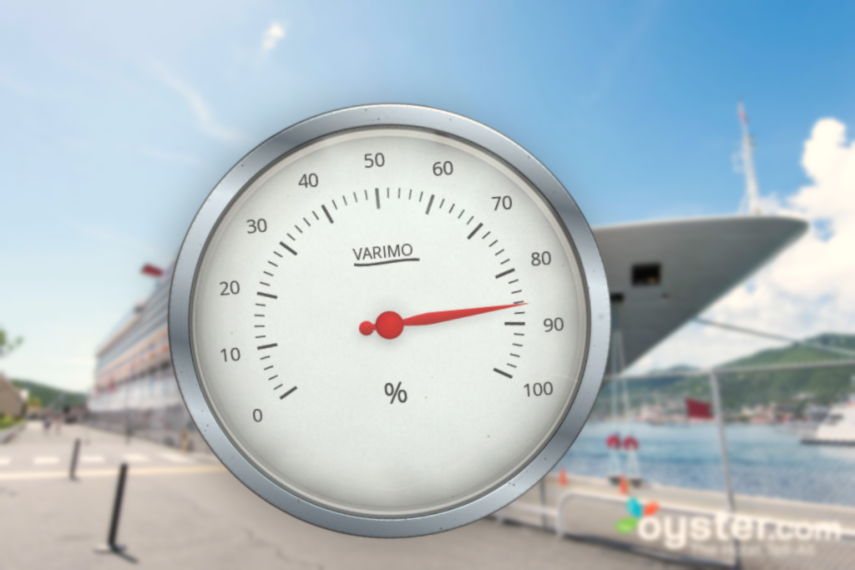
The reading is 86 %
